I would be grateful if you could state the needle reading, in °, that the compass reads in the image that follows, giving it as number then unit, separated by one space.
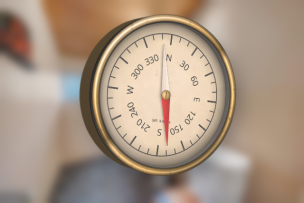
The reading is 170 °
